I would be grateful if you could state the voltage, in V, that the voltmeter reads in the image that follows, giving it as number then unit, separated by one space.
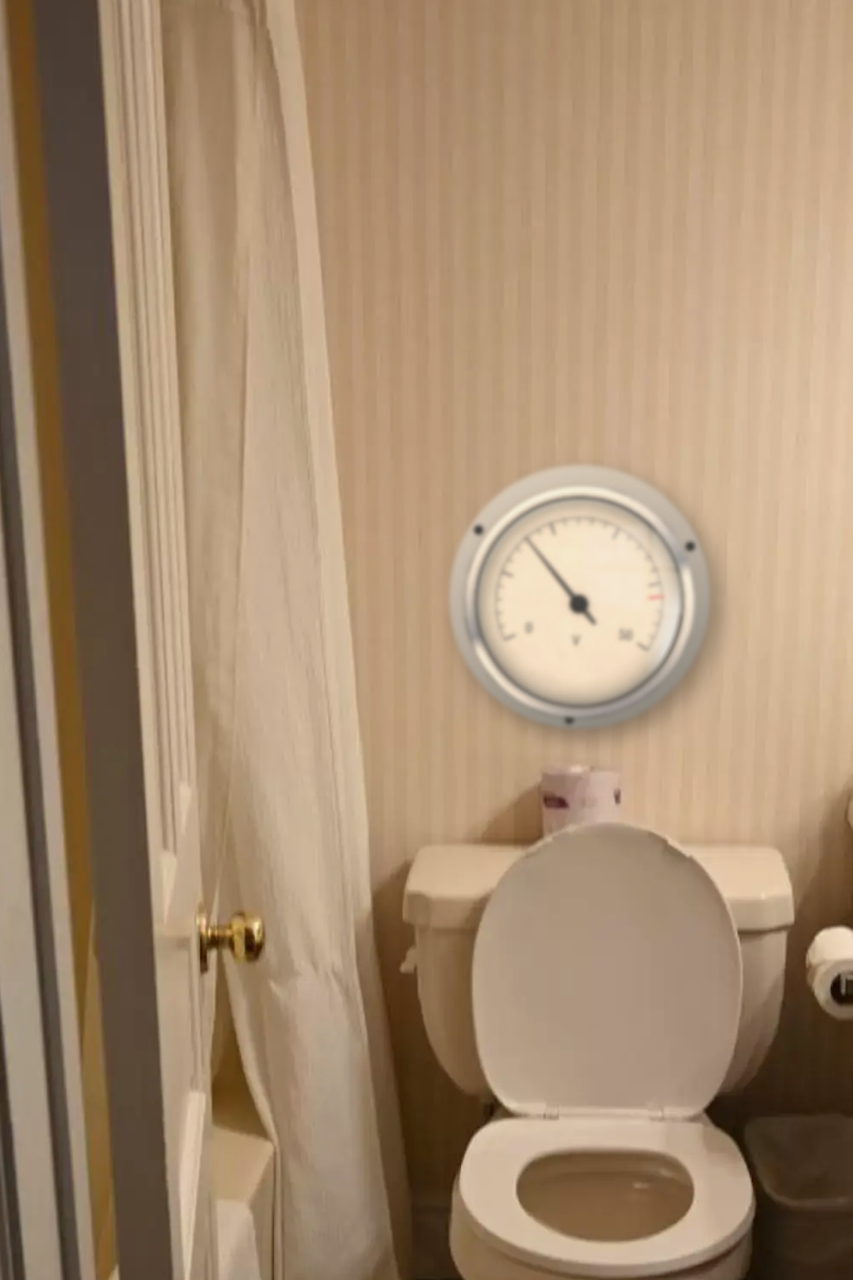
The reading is 16 V
